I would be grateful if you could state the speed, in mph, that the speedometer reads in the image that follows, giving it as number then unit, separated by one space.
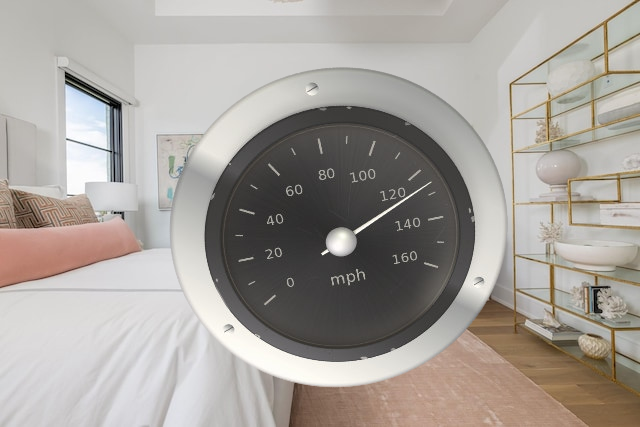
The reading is 125 mph
